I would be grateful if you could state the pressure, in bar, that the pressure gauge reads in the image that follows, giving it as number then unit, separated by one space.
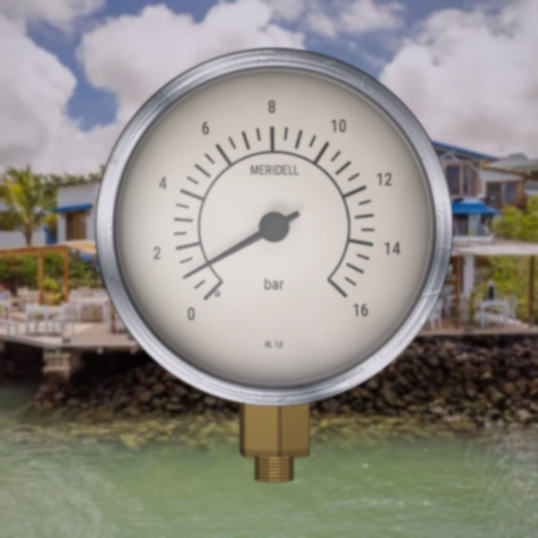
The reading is 1 bar
